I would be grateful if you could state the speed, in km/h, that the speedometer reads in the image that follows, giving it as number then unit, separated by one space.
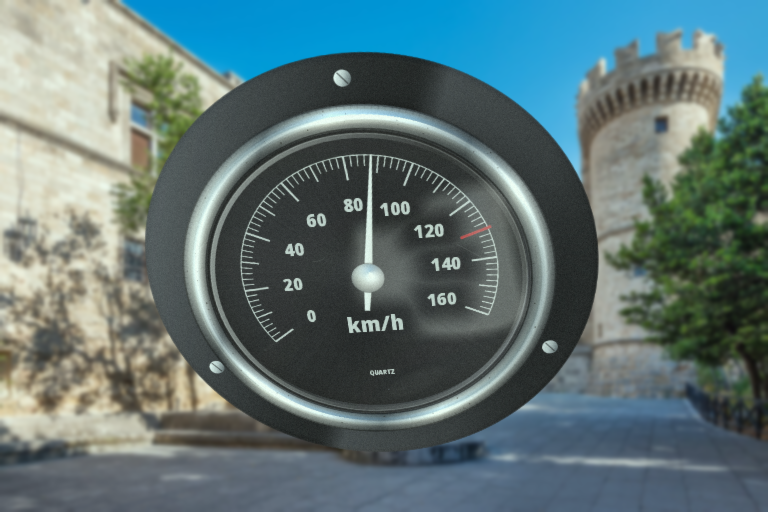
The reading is 88 km/h
